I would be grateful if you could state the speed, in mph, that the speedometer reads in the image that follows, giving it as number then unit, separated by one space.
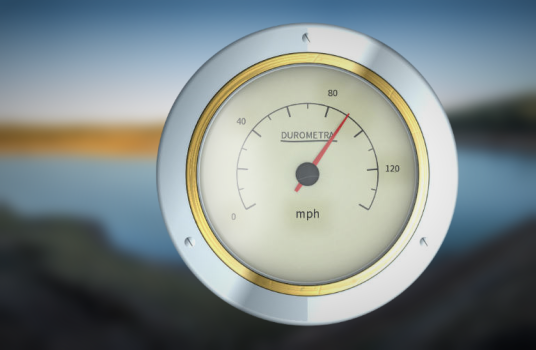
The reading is 90 mph
